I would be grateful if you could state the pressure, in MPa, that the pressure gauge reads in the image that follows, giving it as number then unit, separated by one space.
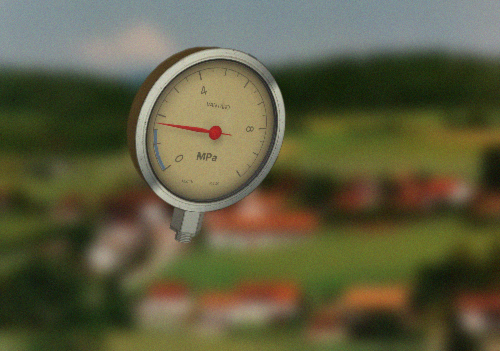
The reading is 1.75 MPa
